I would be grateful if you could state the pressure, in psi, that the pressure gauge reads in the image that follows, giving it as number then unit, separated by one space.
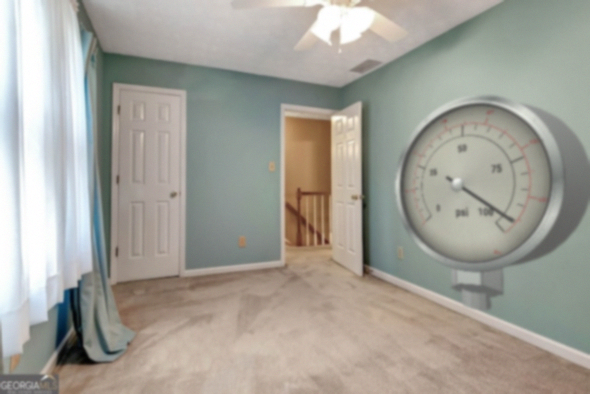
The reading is 95 psi
